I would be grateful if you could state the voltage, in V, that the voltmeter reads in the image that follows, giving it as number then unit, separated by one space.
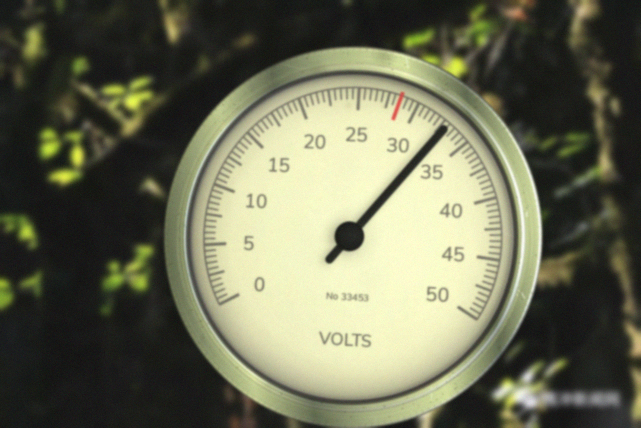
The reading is 33 V
